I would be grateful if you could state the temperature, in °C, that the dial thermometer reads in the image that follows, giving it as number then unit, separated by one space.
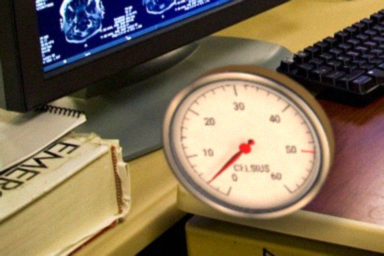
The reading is 4 °C
